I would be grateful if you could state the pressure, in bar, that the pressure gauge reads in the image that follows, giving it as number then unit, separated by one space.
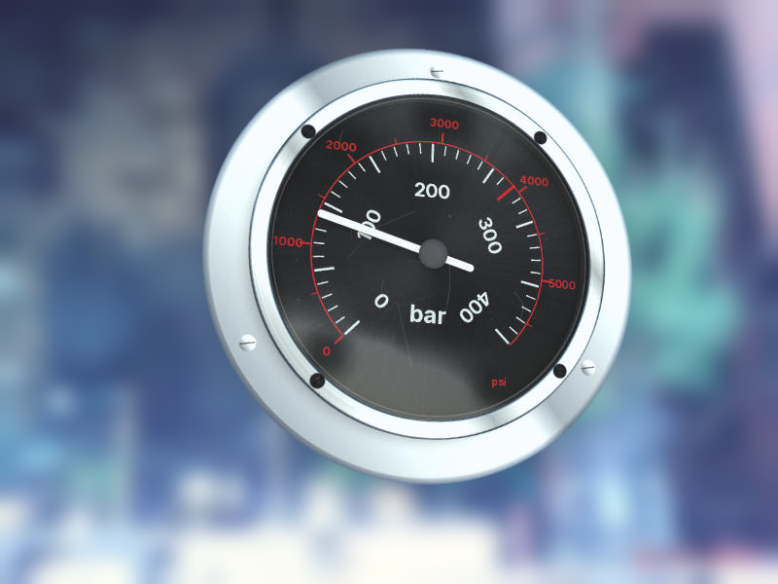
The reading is 90 bar
